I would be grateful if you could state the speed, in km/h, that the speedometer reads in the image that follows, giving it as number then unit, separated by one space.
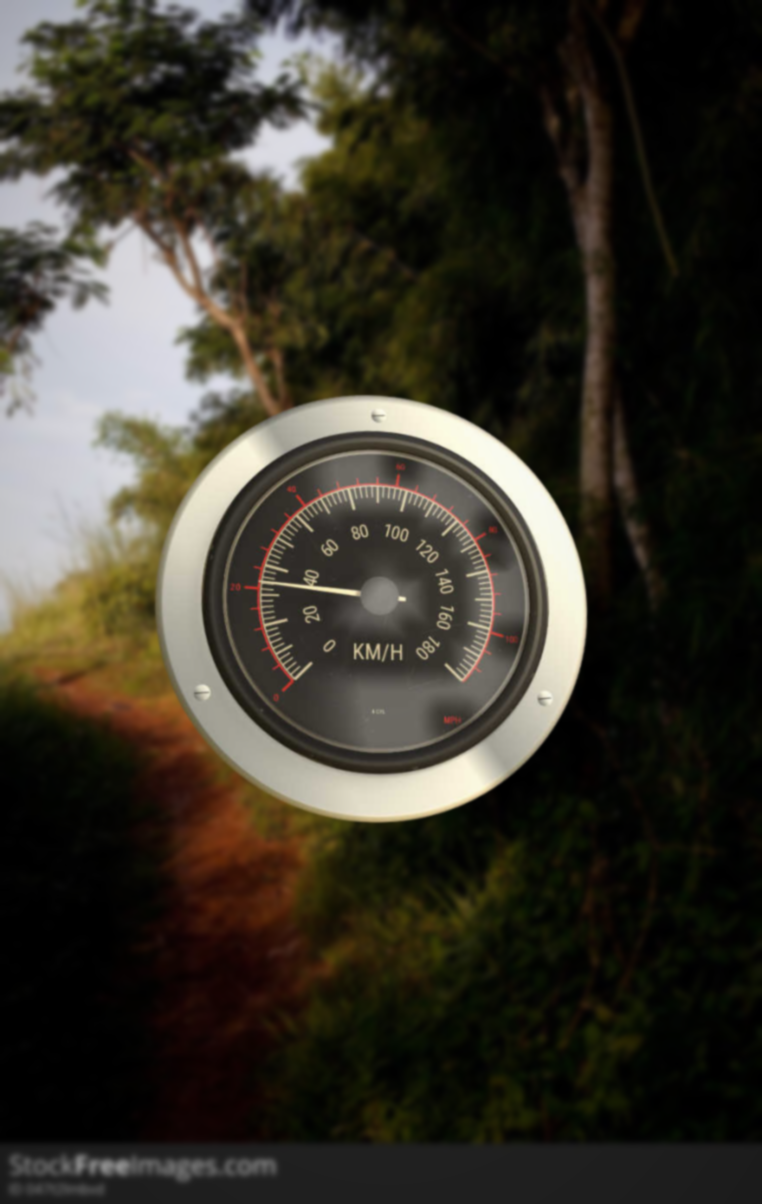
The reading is 34 km/h
